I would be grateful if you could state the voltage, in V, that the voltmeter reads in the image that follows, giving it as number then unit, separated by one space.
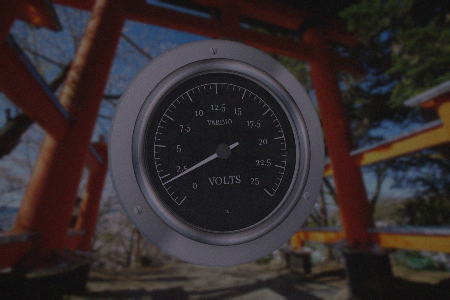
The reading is 2 V
